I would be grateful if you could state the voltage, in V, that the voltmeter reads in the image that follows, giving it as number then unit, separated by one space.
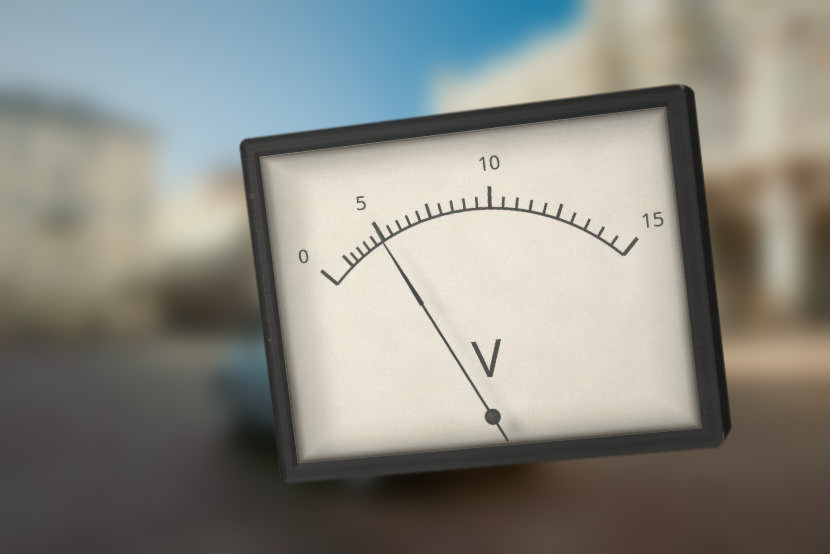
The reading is 5 V
